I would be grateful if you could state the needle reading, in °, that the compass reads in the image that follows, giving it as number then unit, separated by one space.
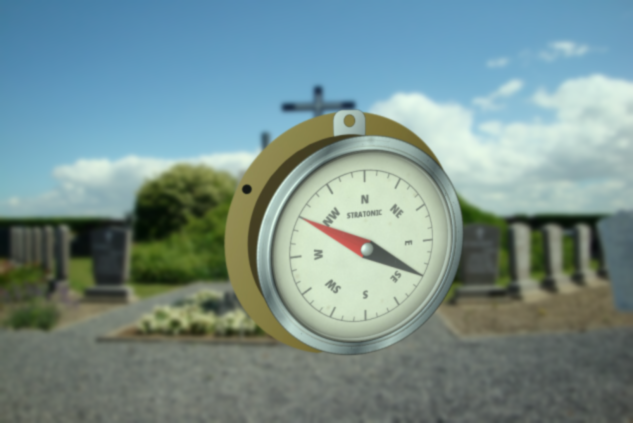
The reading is 300 °
